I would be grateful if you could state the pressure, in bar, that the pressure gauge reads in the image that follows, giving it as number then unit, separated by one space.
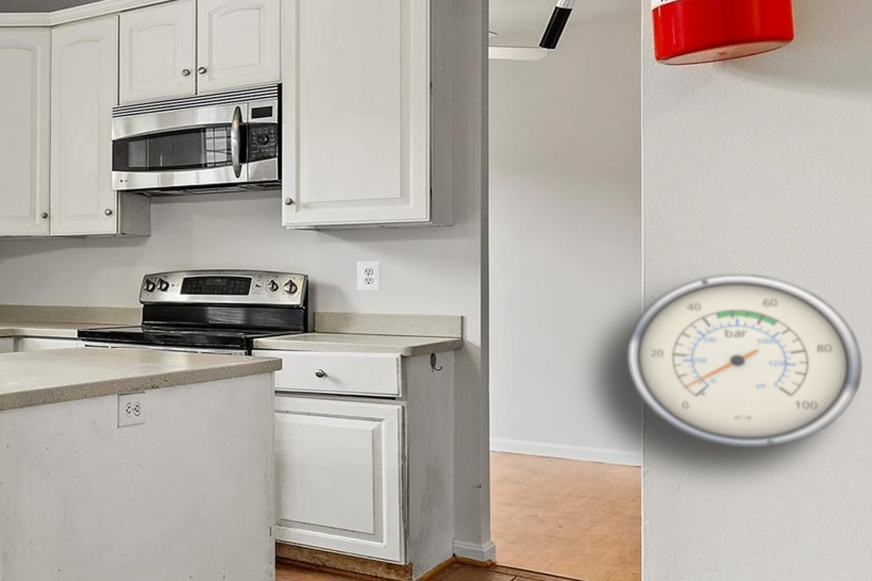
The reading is 5 bar
